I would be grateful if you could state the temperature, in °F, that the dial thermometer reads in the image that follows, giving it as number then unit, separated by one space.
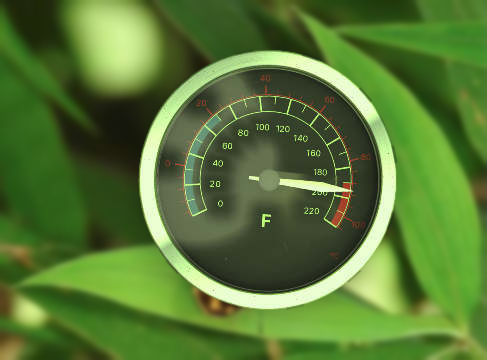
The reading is 195 °F
